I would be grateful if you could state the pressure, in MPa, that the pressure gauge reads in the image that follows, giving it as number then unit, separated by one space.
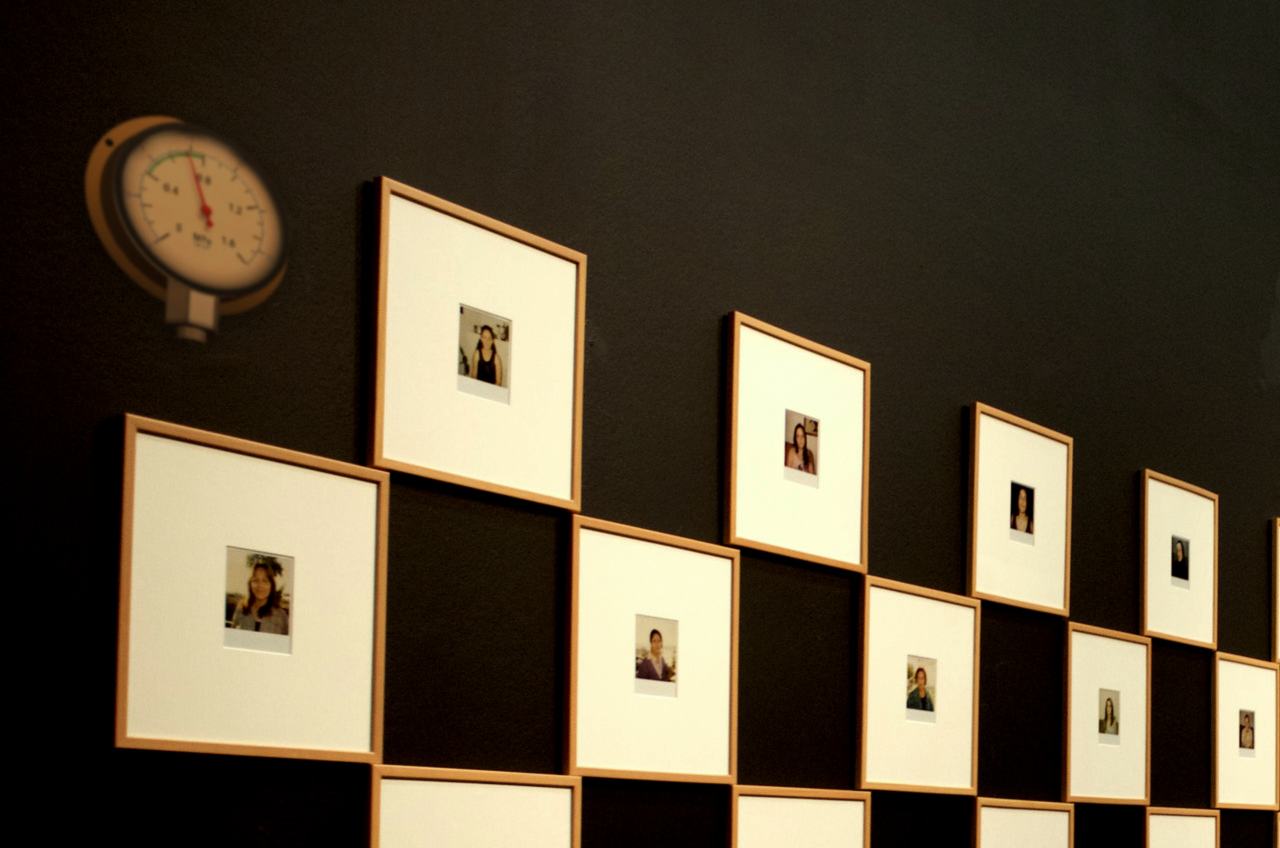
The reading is 0.7 MPa
